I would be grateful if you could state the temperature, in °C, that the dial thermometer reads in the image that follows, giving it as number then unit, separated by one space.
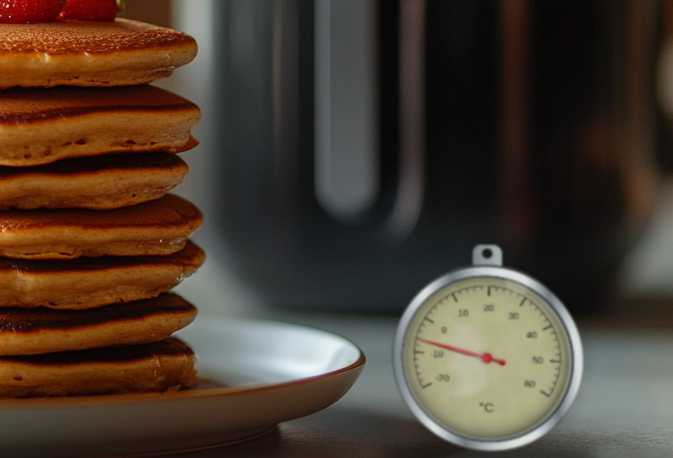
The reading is -6 °C
